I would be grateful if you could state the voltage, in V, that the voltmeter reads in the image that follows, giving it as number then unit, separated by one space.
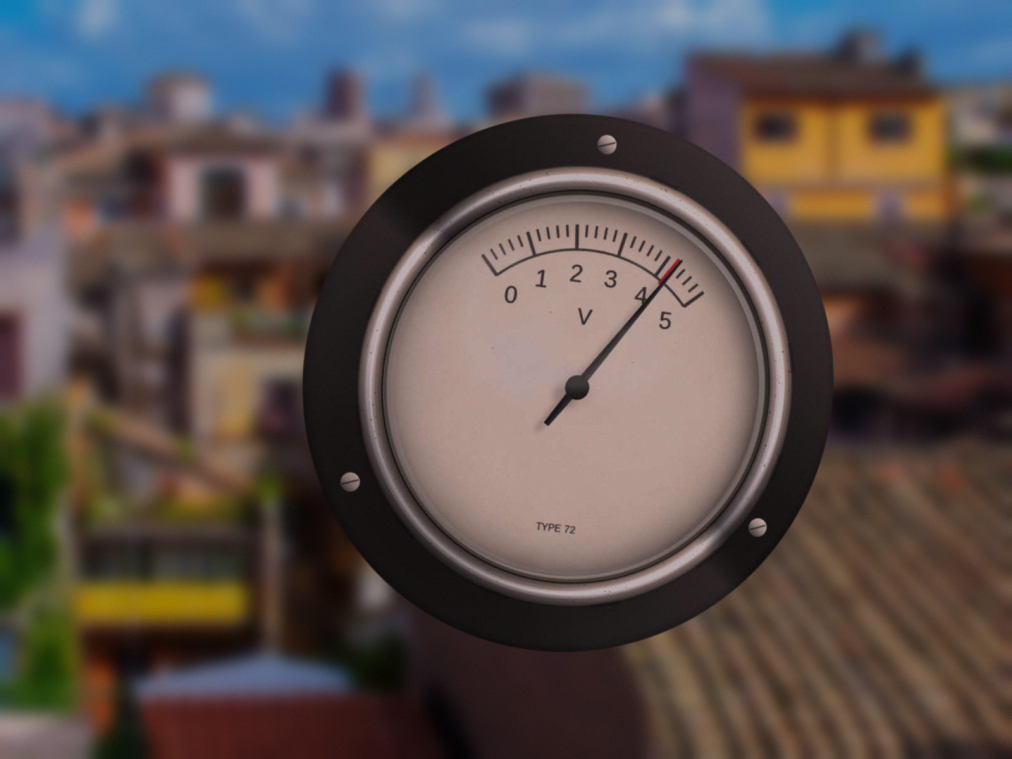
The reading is 4.2 V
